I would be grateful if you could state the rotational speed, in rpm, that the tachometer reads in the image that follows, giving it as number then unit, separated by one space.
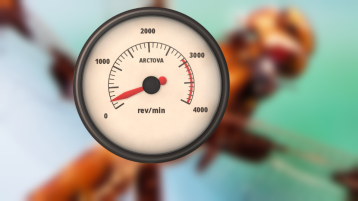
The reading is 200 rpm
